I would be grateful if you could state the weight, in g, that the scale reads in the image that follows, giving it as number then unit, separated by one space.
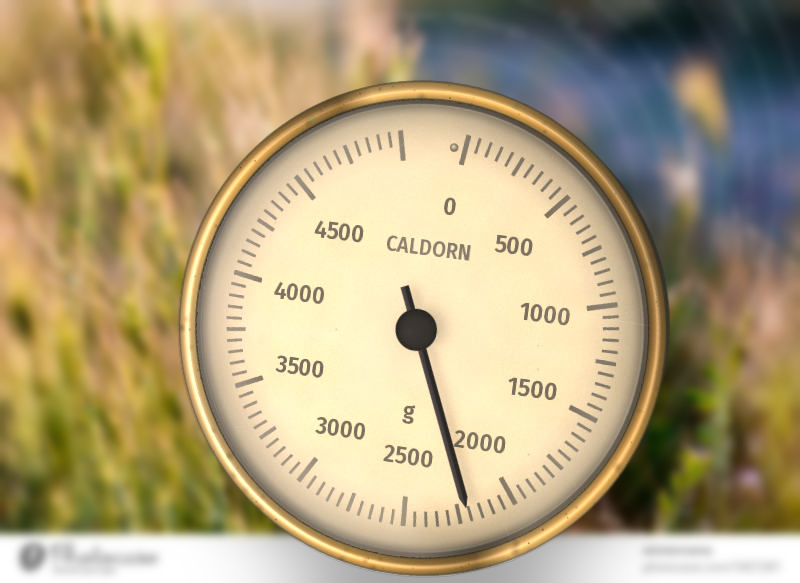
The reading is 2200 g
